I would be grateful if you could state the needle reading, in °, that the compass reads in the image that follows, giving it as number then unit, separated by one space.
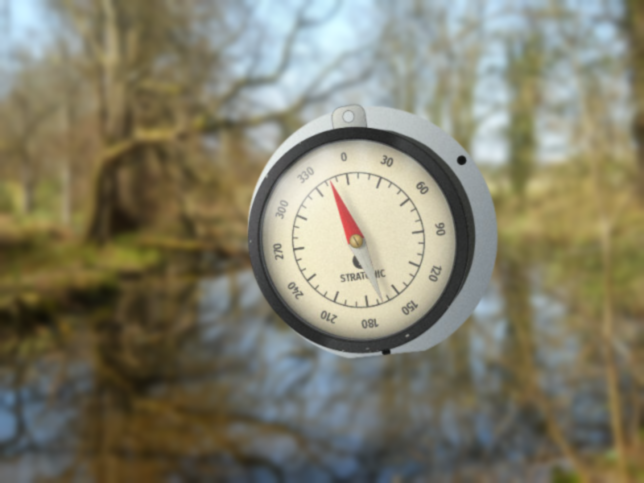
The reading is 345 °
